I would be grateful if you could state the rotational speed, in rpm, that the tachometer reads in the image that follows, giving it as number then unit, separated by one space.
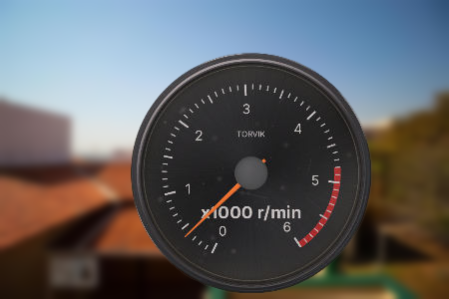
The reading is 400 rpm
